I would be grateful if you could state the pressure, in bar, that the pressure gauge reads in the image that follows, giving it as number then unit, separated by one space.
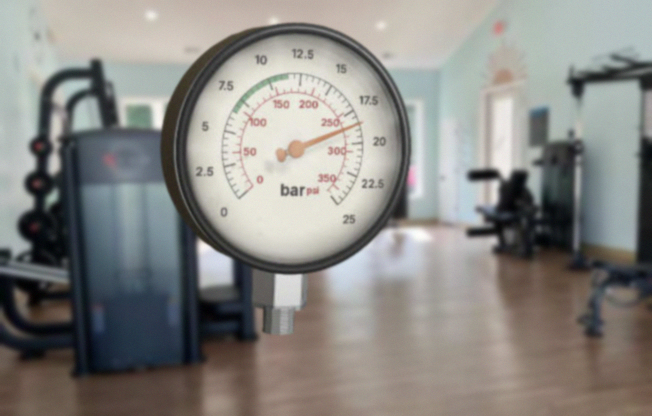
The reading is 18.5 bar
